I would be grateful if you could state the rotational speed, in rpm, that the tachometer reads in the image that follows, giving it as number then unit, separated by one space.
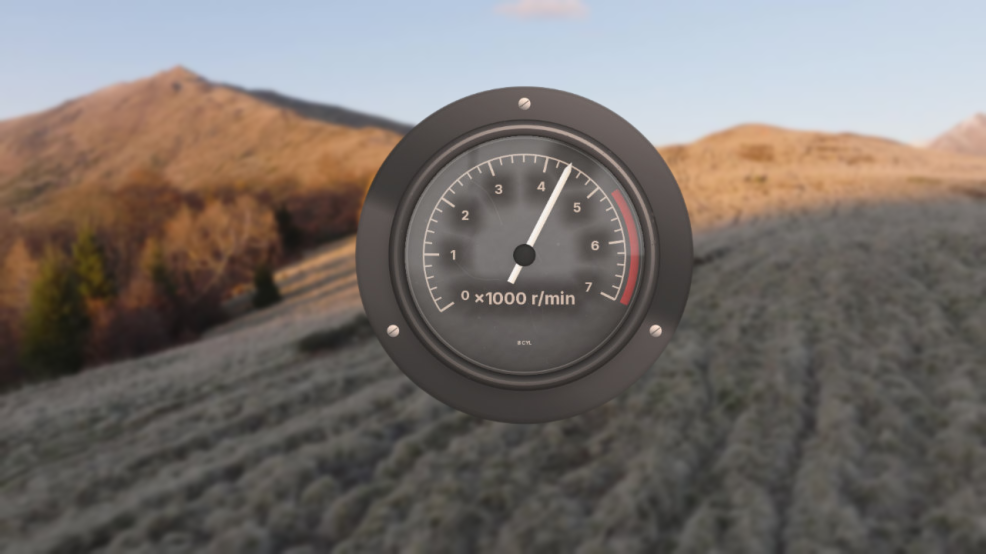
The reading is 4400 rpm
